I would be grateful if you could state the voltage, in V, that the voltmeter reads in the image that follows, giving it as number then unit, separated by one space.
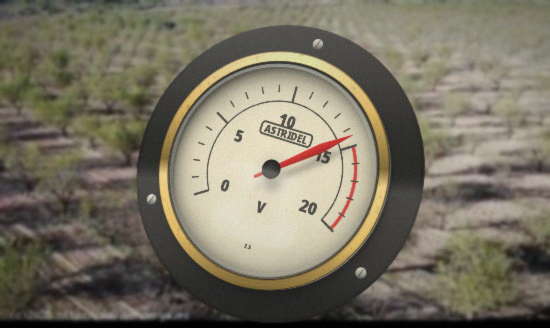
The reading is 14.5 V
